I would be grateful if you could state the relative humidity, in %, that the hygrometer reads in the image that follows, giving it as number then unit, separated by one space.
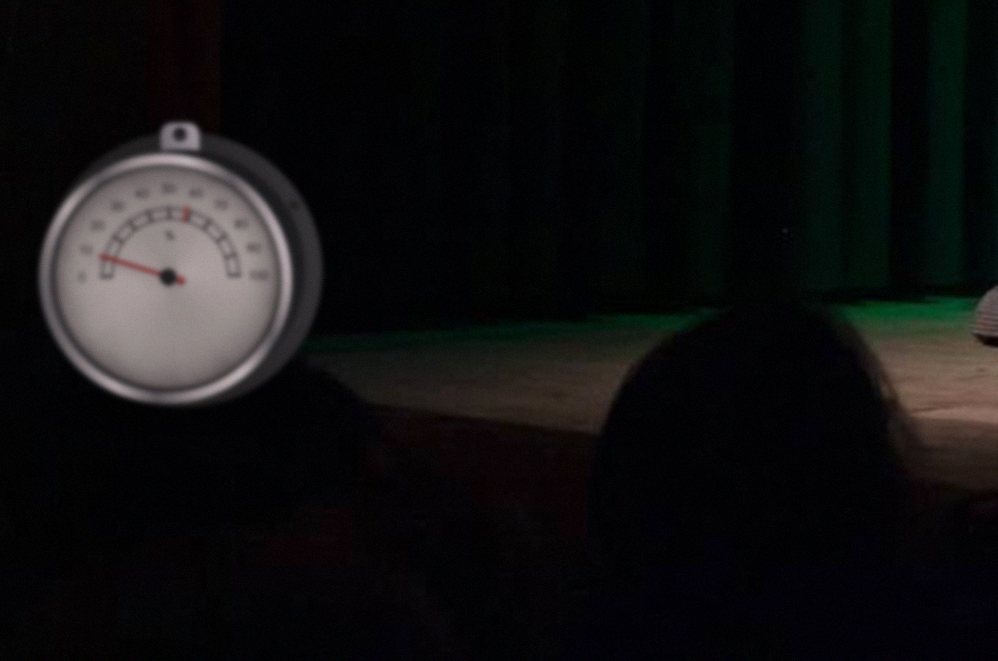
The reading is 10 %
